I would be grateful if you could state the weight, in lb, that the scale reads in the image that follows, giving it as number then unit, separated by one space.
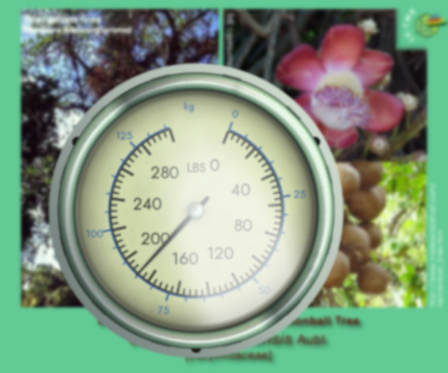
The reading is 188 lb
